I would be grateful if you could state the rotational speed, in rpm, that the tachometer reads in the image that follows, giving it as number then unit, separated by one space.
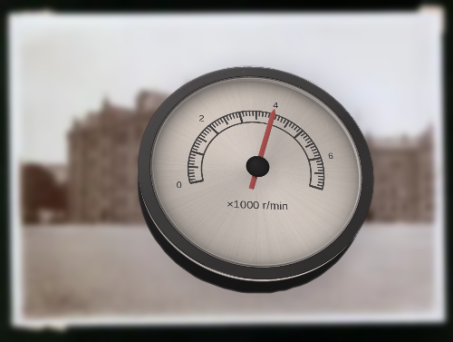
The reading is 4000 rpm
